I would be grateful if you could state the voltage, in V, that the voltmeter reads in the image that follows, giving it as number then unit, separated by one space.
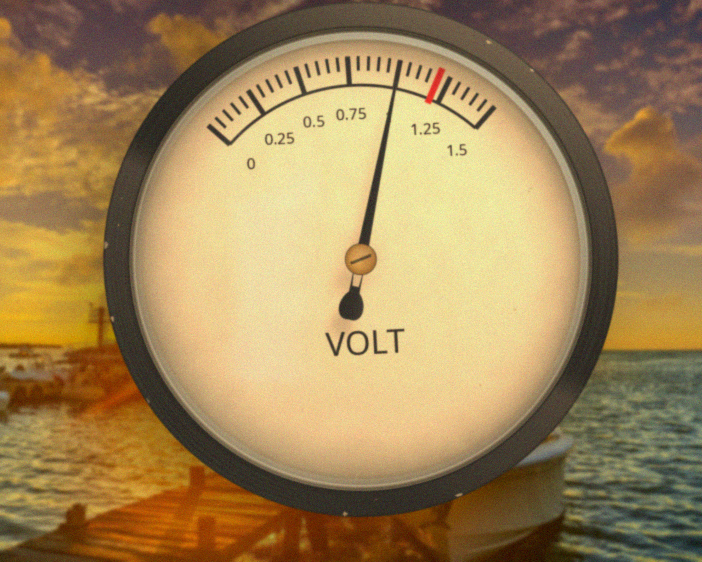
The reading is 1 V
